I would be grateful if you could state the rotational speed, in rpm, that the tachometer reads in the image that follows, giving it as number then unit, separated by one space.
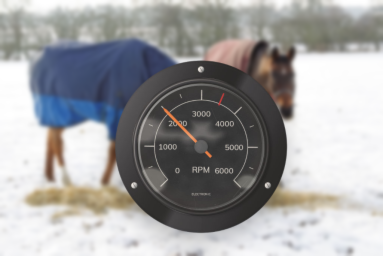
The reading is 2000 rpm
